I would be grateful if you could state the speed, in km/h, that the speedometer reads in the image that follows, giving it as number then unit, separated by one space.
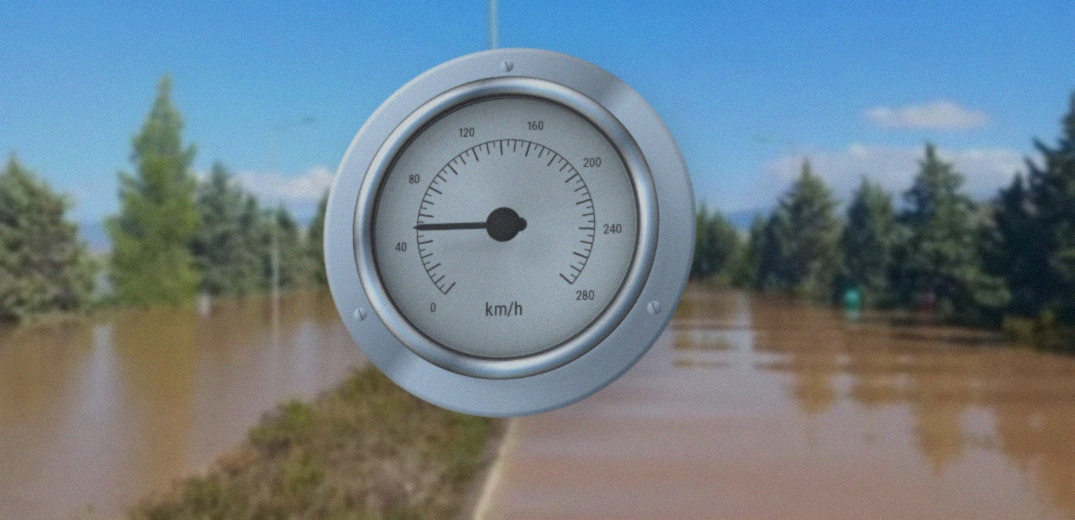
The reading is 50 km/h
